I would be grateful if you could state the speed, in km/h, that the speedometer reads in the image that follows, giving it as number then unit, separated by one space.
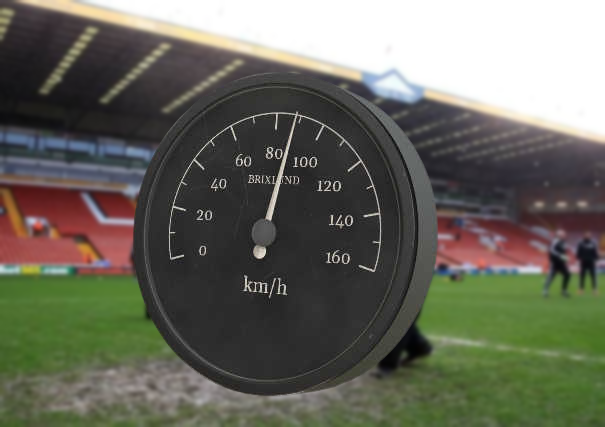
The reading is 90 km/h
